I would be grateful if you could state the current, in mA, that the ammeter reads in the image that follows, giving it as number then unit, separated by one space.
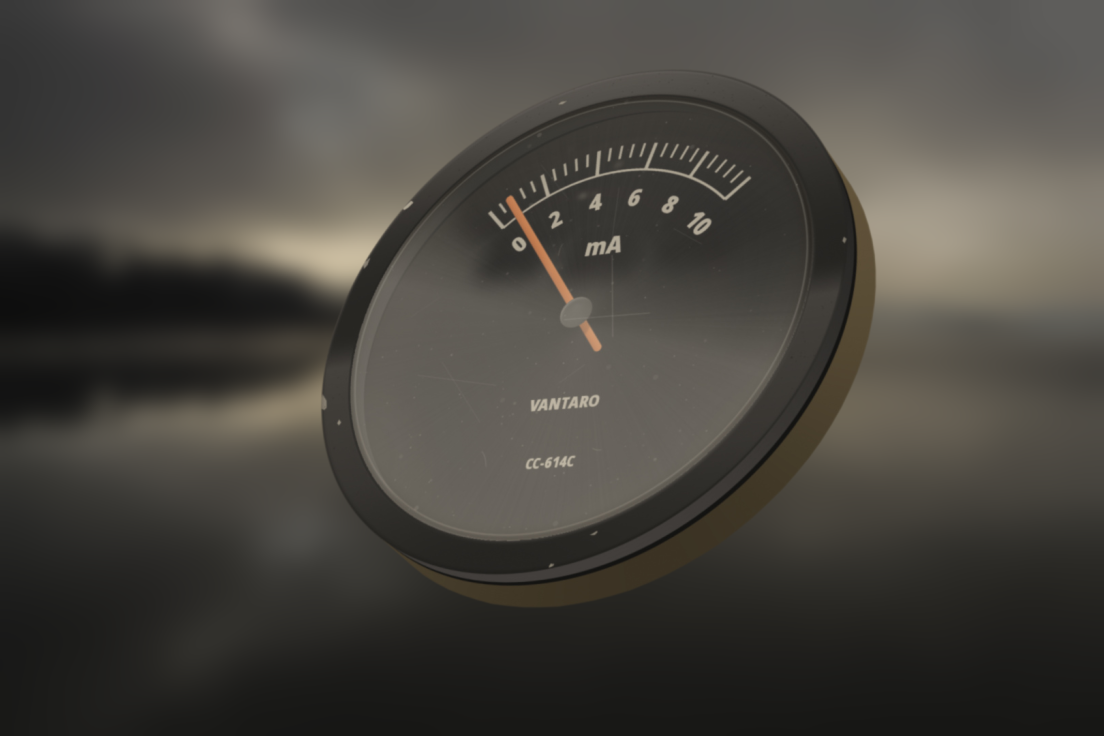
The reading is 0.8 mA
